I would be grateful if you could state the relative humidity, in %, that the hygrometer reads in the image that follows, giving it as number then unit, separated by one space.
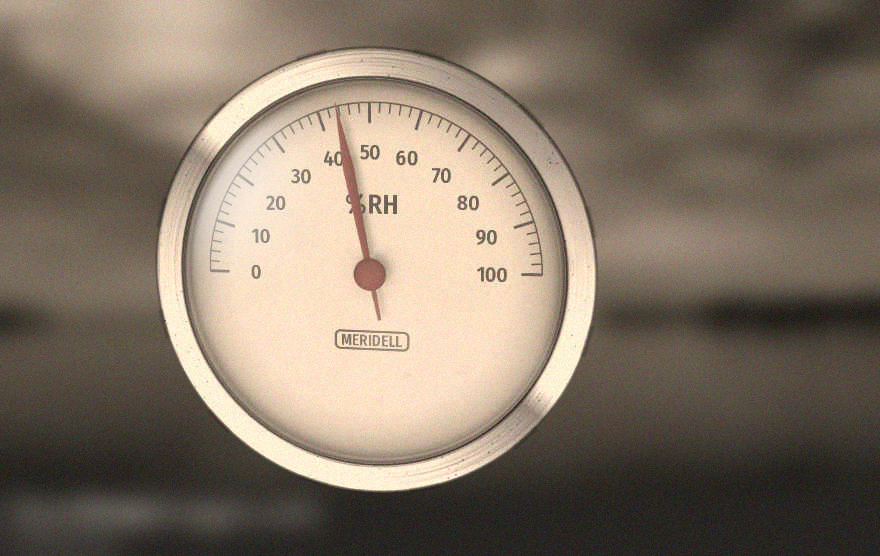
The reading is 44 %
